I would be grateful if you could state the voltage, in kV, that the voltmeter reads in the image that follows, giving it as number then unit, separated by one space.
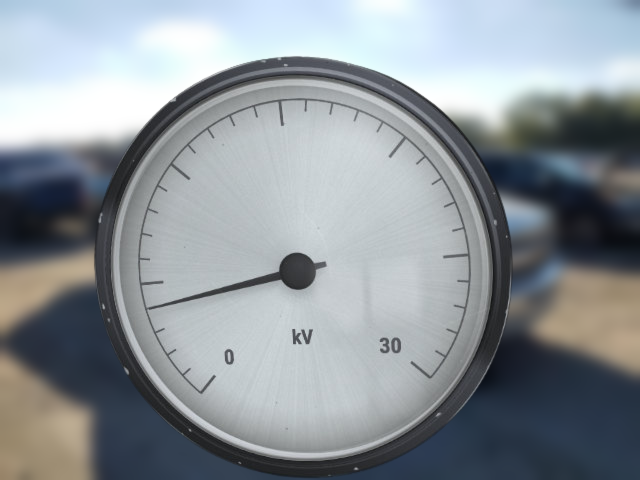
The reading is 4 kV
